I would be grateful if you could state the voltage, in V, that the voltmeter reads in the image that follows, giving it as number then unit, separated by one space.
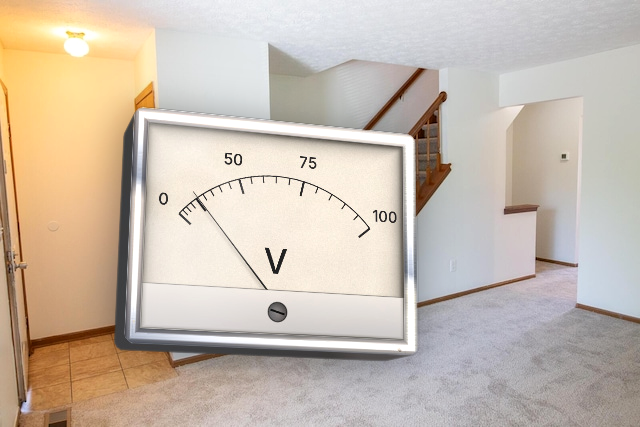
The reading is 25 V
